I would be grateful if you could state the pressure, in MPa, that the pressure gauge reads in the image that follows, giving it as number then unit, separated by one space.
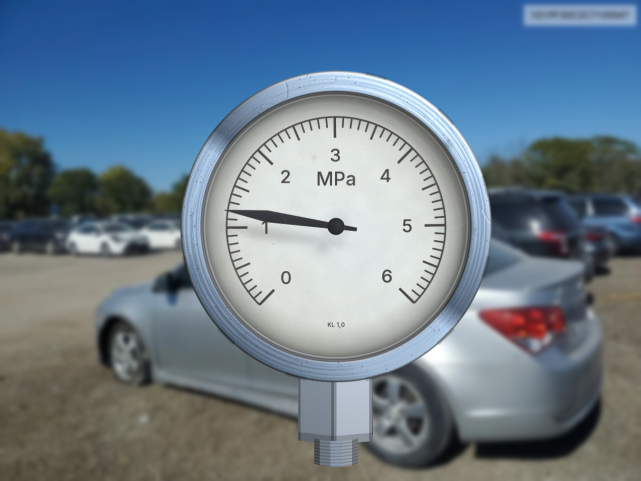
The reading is 1.2 MPa
